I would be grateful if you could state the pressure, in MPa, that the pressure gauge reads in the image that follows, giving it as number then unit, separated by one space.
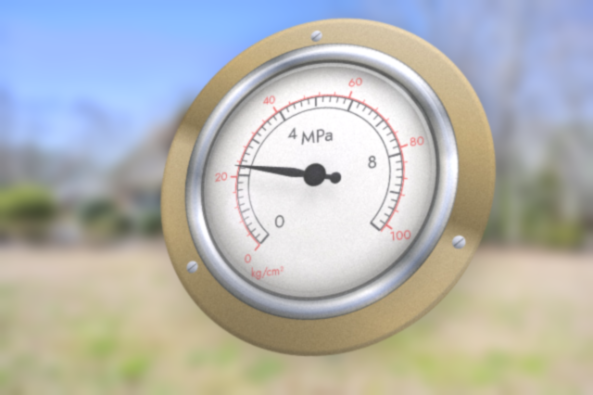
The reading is 2.2 MPa
